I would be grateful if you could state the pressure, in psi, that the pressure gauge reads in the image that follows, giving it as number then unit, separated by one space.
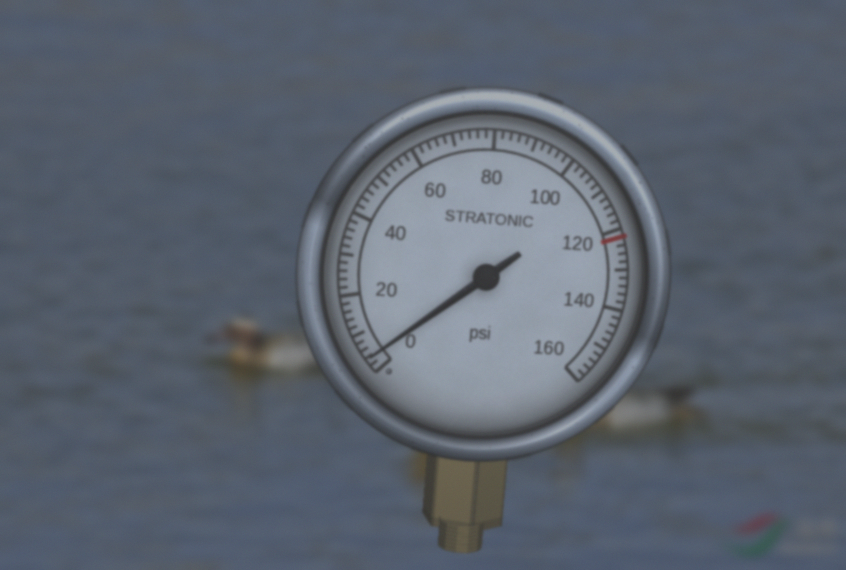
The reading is 4 psi
